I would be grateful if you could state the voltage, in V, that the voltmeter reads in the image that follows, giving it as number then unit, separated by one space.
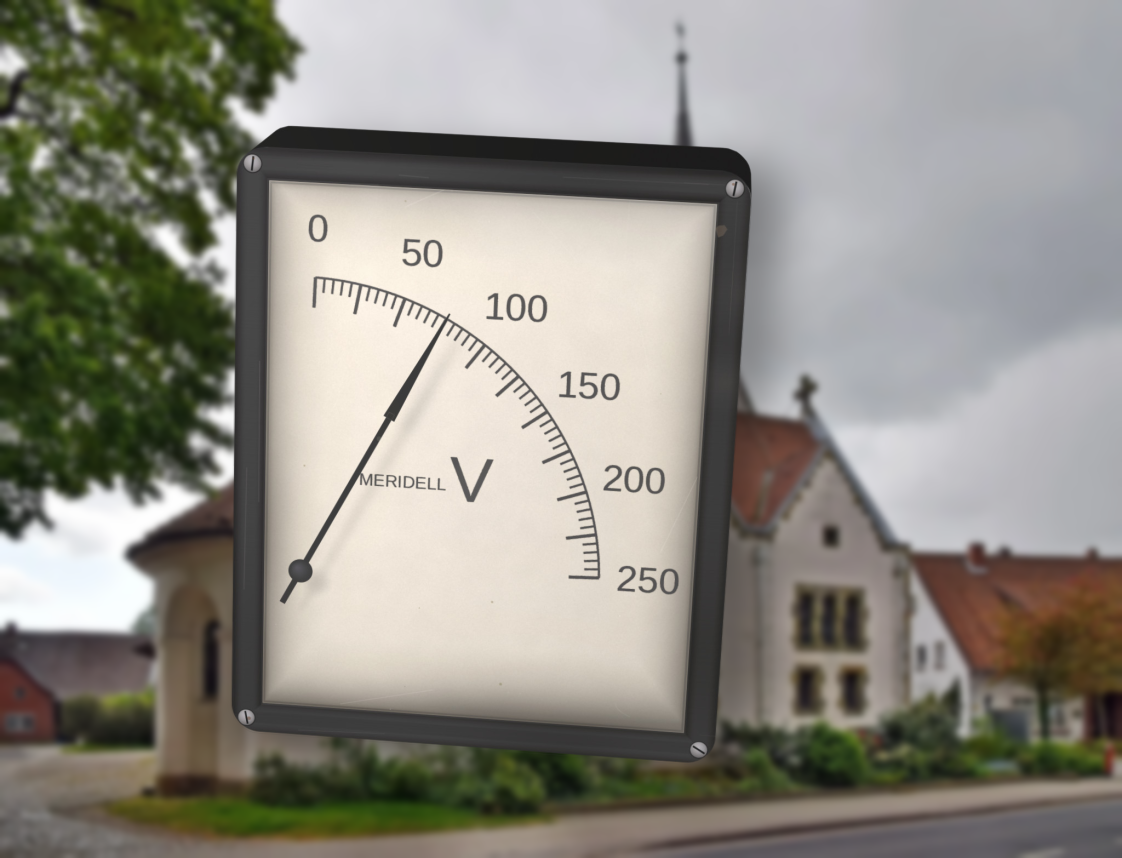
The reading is 75 V
